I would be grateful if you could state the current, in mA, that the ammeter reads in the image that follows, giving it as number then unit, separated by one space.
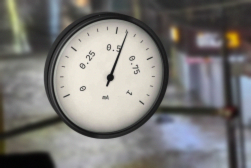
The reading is 0.55 mA
